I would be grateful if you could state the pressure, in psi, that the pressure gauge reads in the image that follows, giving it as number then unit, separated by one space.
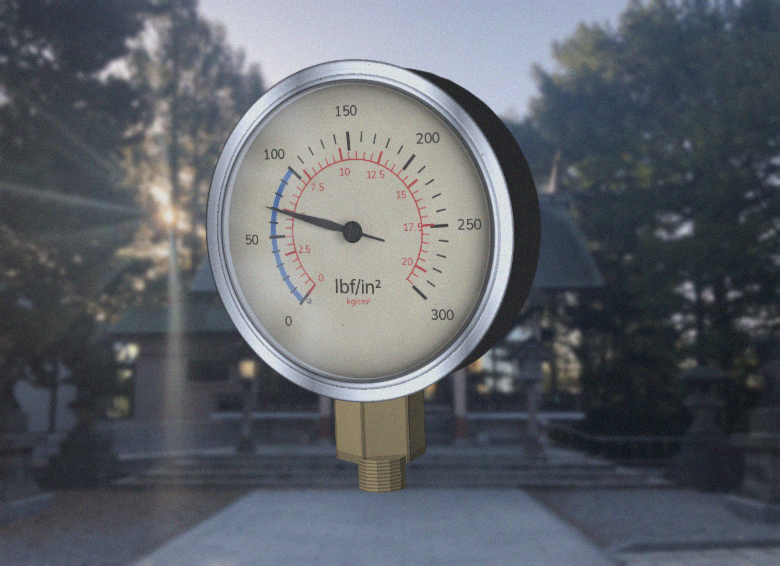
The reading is 70 psi
